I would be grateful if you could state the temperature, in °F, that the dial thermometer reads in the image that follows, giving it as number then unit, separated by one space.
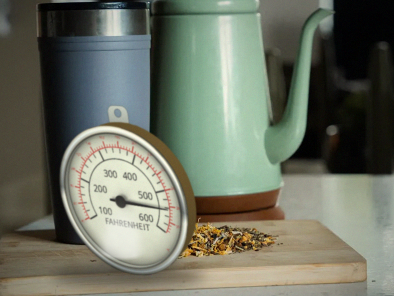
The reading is 540 °F
